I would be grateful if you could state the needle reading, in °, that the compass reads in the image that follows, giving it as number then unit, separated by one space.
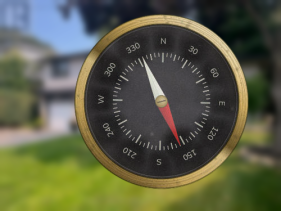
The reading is 155 °
